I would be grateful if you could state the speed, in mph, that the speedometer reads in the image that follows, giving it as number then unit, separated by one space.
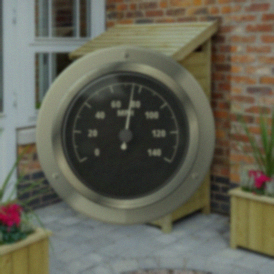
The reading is 75 mph
